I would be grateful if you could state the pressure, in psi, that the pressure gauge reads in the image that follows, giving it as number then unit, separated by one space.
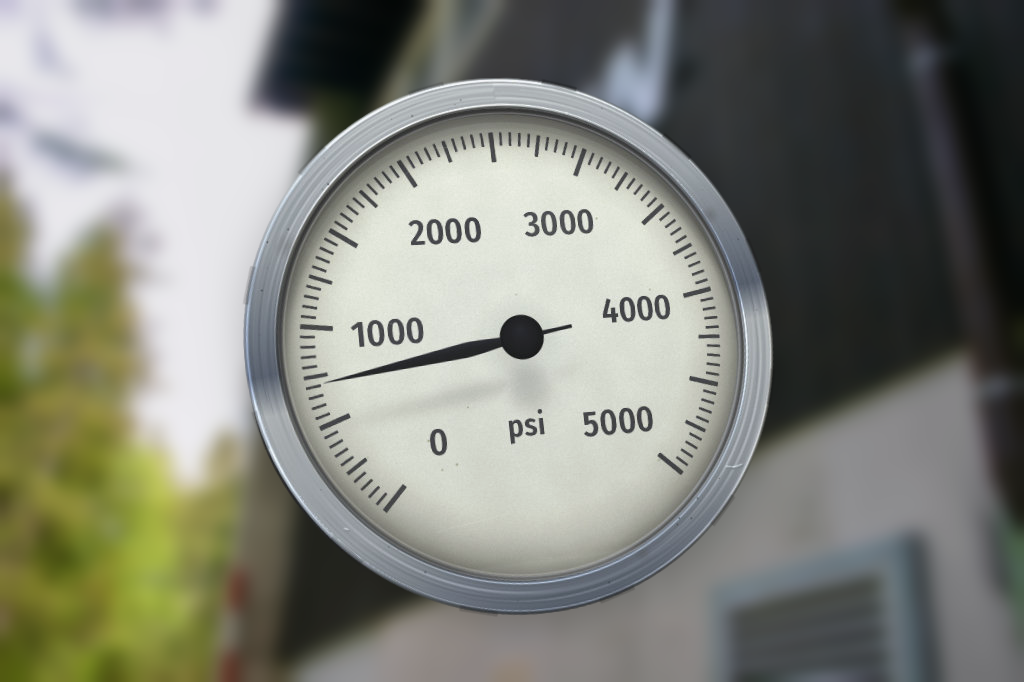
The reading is 700 psi
